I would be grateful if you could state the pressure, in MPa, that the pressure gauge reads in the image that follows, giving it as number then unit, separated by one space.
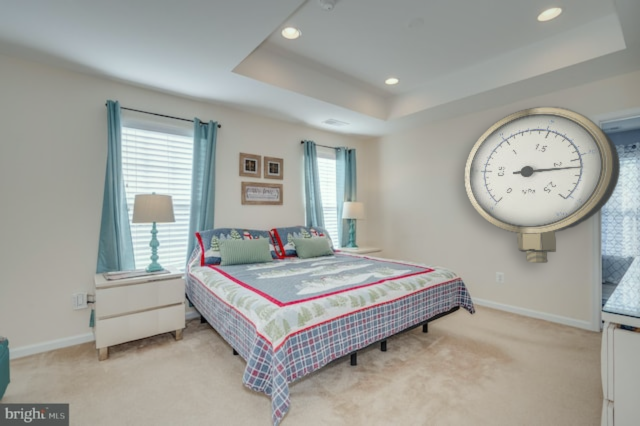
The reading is 2.1 MPa
